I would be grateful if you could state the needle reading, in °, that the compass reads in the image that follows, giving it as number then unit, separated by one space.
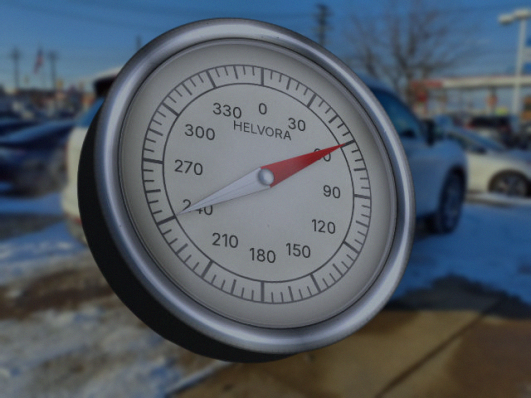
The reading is 60 °
